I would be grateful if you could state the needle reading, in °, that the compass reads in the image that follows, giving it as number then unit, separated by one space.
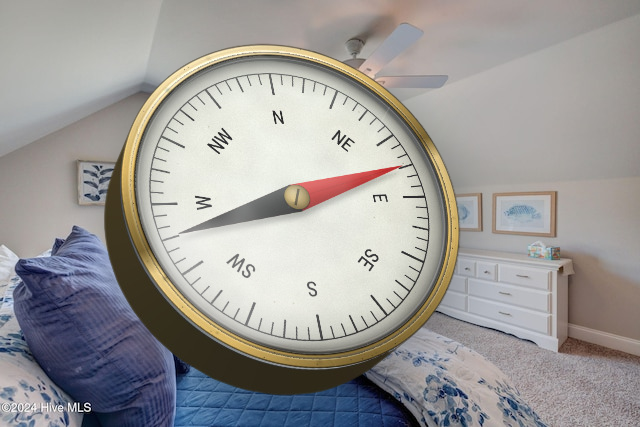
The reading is 75 °
